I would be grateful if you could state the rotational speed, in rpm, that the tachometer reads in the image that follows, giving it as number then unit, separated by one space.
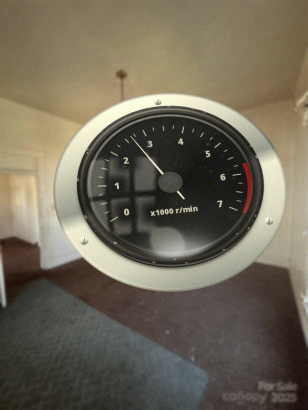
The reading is 2625 rpm
